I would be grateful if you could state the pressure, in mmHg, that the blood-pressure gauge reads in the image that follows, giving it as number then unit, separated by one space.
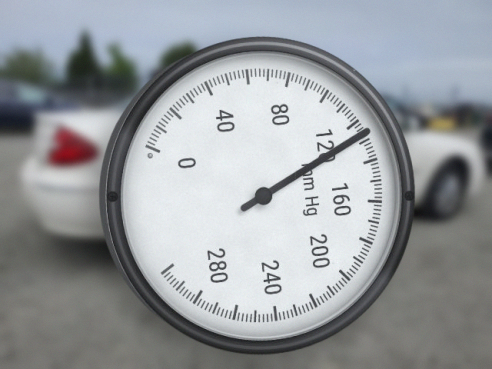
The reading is 126 mmHg
